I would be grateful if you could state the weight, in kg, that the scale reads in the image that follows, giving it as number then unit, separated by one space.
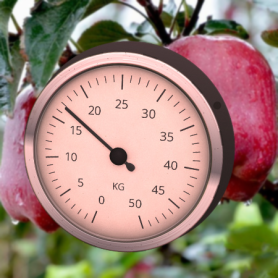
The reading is 17 kg
